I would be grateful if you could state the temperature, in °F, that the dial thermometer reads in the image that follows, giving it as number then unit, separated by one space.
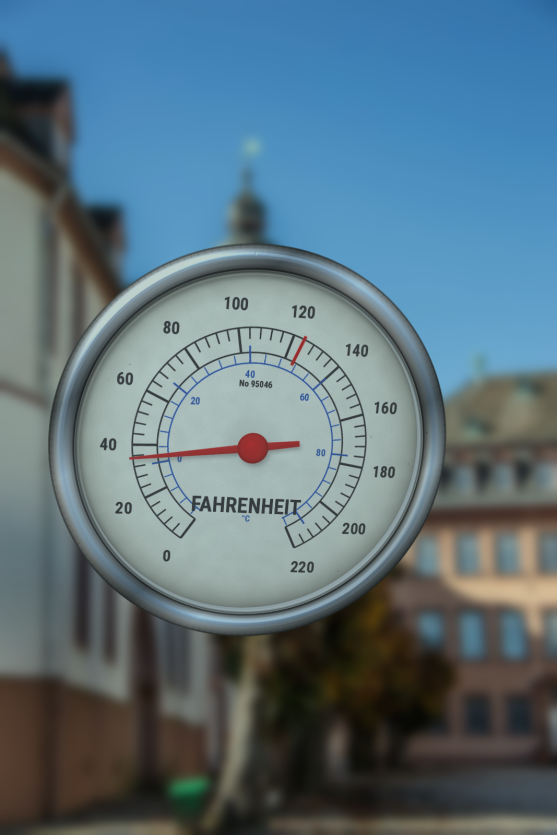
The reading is 36 °F
